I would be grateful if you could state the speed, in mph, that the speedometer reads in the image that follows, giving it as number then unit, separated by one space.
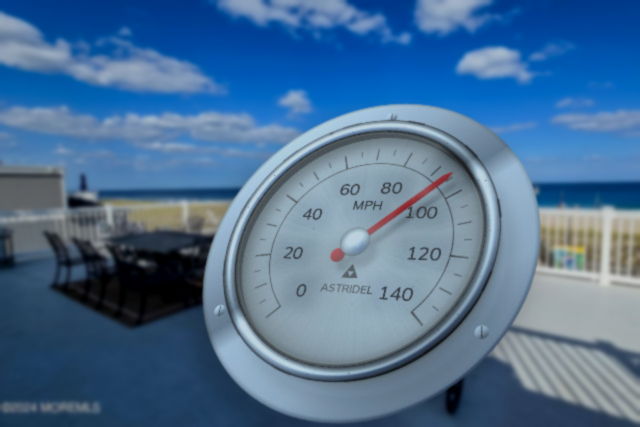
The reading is 95 mph
